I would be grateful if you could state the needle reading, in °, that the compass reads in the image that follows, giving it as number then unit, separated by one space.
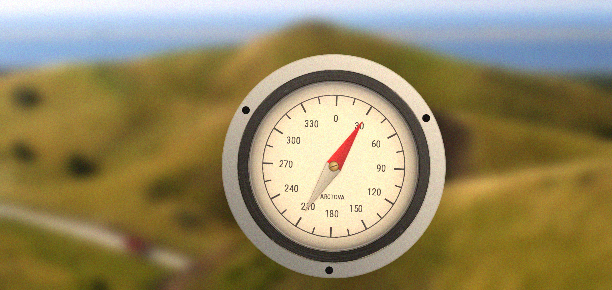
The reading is 30 °
